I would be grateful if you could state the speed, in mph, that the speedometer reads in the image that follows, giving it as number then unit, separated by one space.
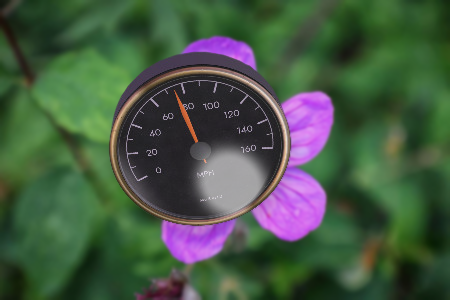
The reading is 75 mph
